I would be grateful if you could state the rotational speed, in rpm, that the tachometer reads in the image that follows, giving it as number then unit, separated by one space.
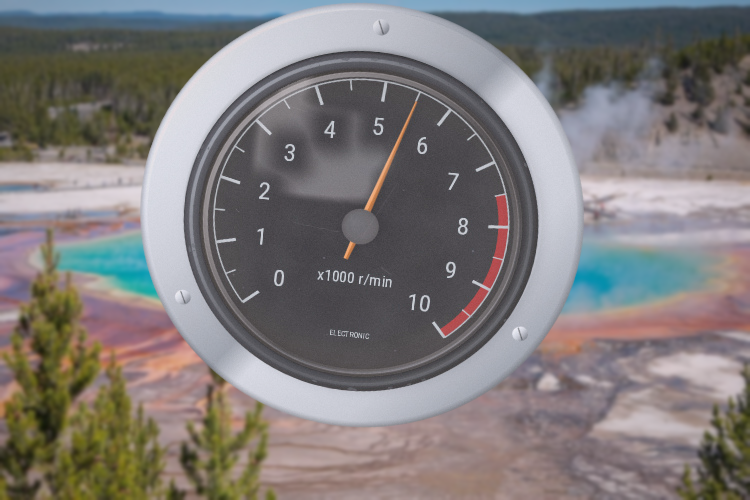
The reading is 5500 rpm
